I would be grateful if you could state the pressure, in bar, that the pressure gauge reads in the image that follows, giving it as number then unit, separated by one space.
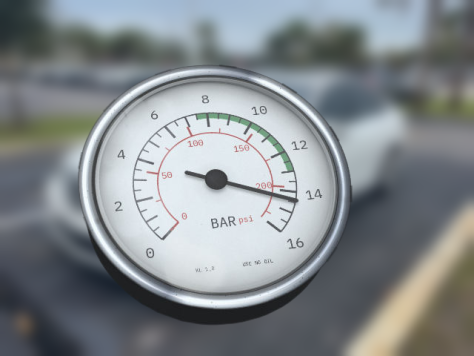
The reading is 14.5 bar
